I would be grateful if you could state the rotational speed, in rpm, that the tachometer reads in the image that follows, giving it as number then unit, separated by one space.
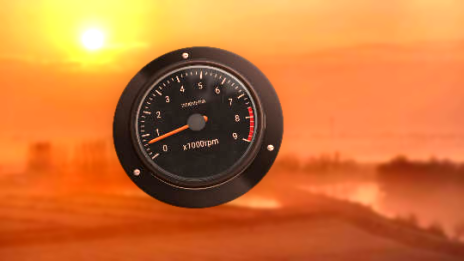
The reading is 600 rpm
